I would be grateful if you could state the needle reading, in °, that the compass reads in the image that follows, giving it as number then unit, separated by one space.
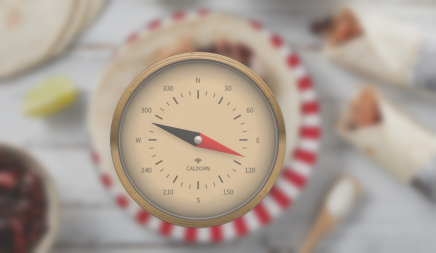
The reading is 110 °
